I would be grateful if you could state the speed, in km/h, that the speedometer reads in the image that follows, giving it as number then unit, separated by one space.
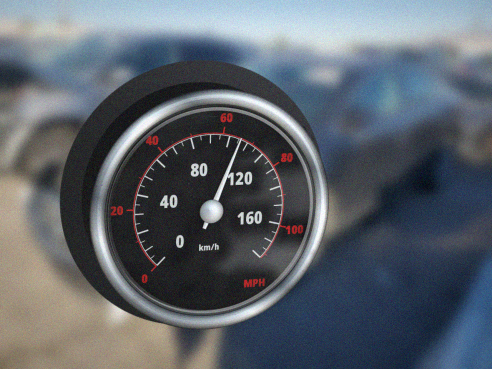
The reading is 105 km/h
